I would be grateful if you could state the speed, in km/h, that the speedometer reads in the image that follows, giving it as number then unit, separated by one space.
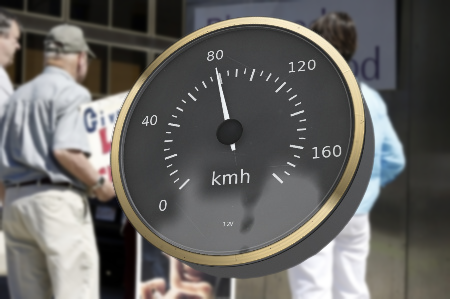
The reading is 80 km/h
